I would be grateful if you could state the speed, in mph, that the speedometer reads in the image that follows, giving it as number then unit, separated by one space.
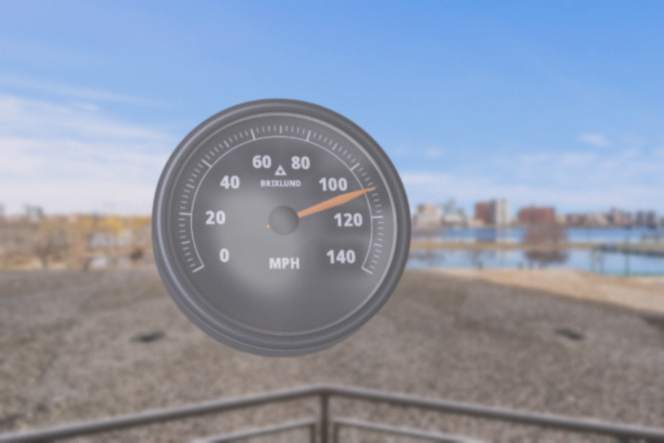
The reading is 110 mph
